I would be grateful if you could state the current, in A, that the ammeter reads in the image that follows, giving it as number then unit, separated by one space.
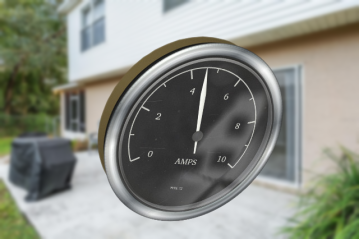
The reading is 4.5 A
